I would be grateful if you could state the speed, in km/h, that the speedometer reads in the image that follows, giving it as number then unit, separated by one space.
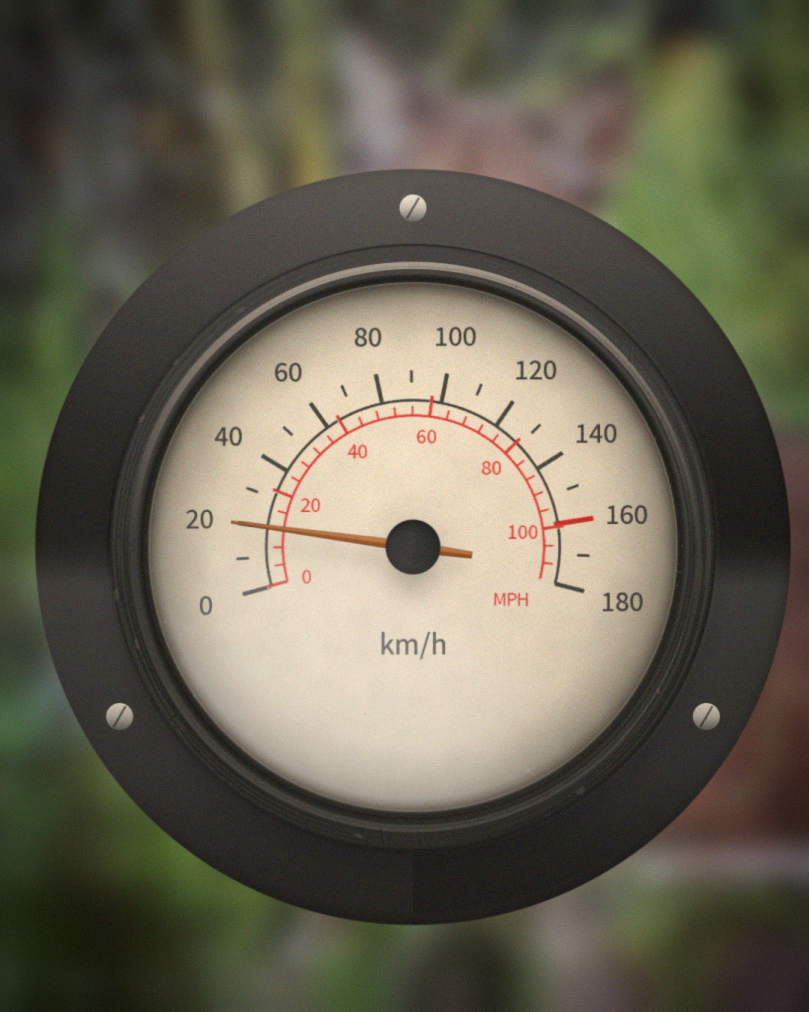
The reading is 20 km/h
